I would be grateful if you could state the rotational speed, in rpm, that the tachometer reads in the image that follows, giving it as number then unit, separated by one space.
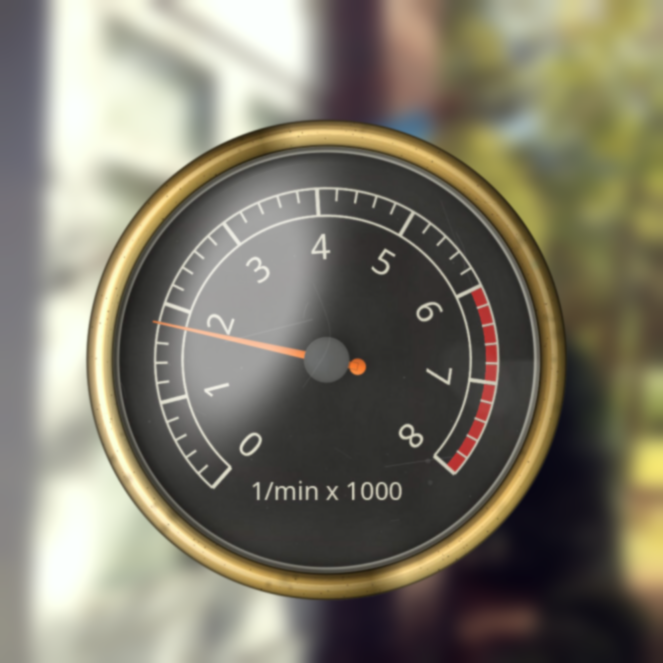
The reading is 1800 rpm
